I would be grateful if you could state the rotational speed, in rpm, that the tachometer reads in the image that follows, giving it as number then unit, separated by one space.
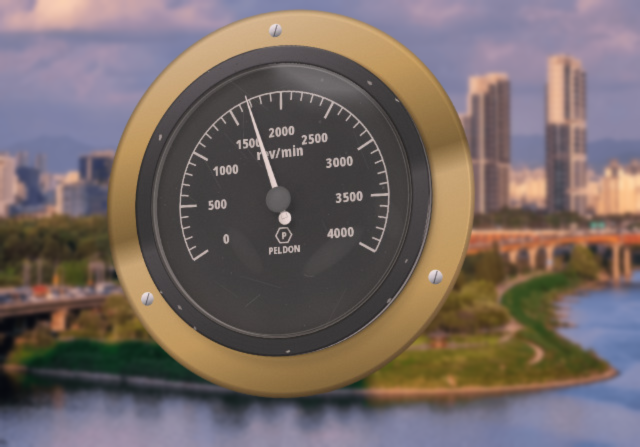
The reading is 1700 rpm
